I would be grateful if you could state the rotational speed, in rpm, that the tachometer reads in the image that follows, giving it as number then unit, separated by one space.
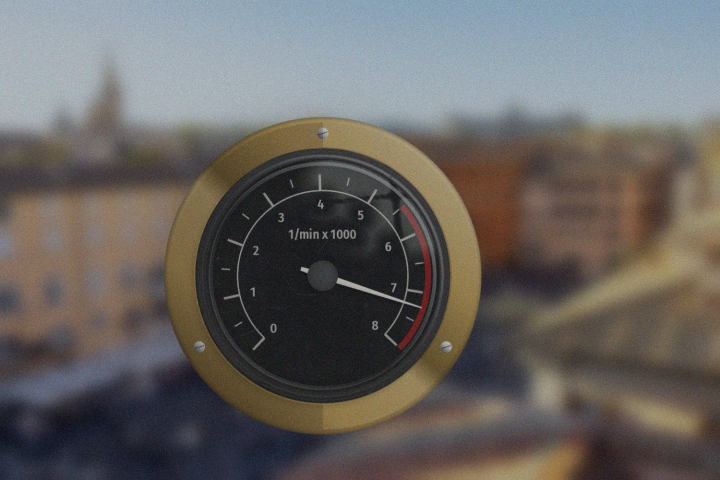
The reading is 7250 rpm
